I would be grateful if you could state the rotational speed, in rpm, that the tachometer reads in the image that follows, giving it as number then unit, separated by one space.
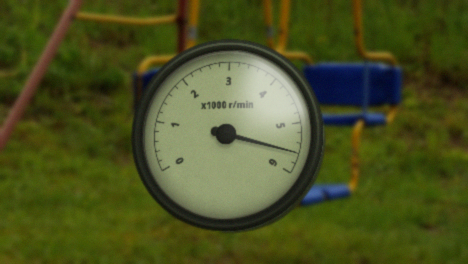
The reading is 5600 rpm
